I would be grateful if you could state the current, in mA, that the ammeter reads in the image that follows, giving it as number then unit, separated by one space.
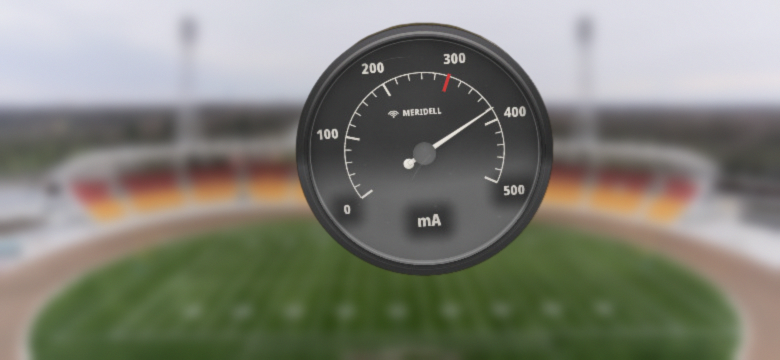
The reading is 380 mA
